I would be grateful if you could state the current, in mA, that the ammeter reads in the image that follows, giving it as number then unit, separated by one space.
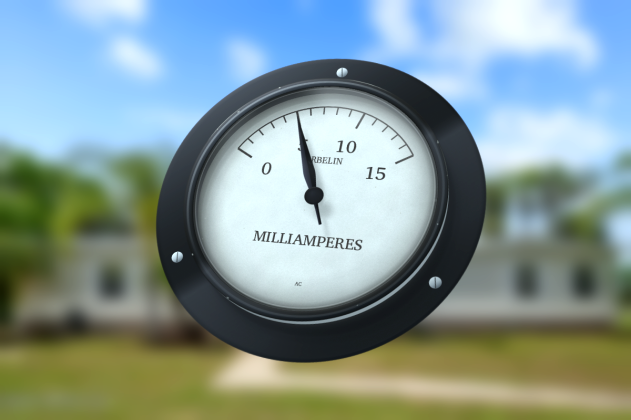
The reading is 5 mA
